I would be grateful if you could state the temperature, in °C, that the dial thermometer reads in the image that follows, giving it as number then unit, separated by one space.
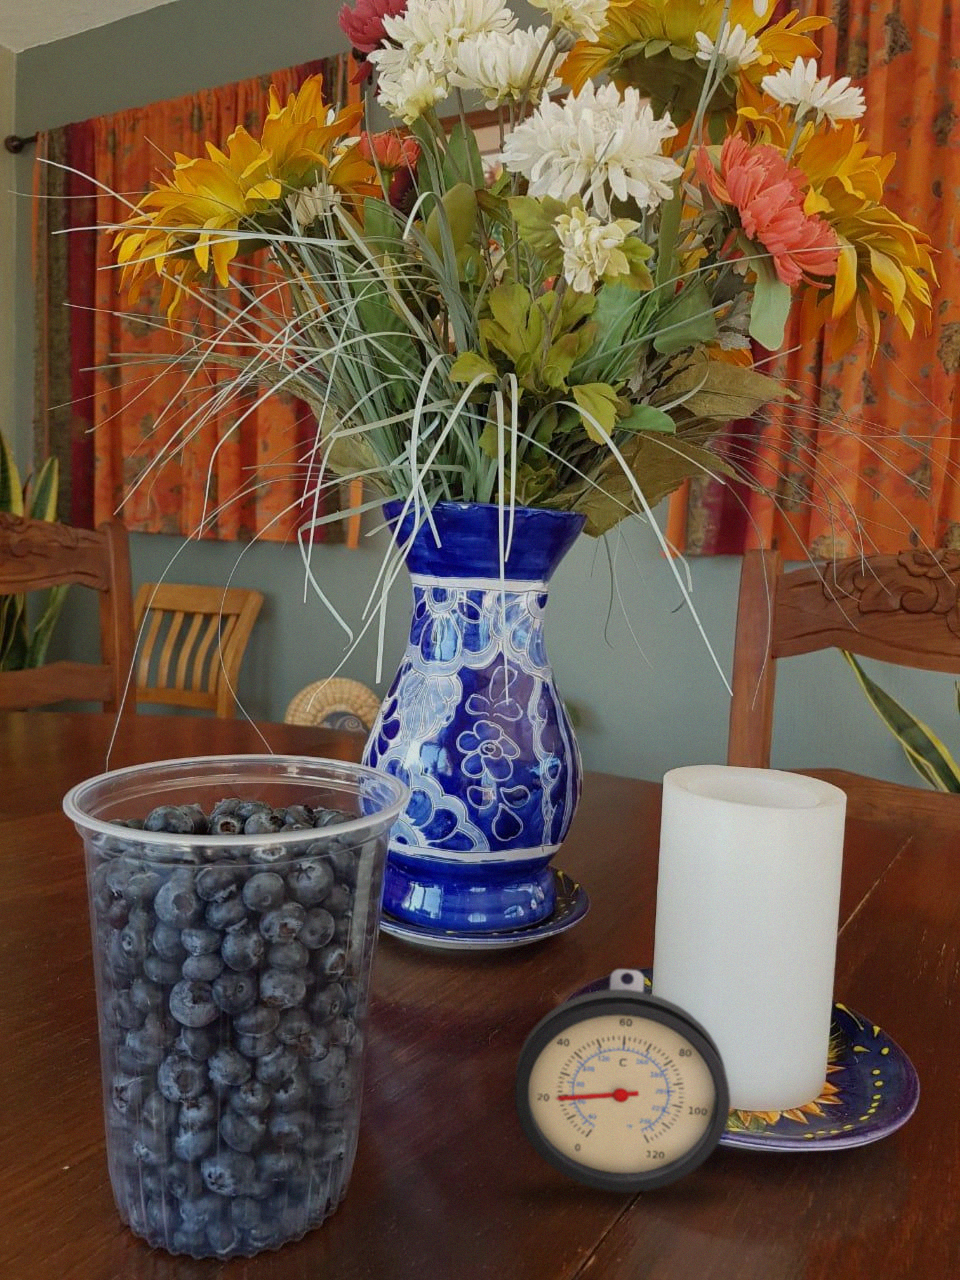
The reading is 20 °C
